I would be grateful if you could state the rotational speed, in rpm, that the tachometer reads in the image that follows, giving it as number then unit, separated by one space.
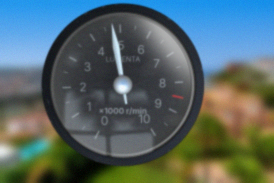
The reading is 4750 rpm
